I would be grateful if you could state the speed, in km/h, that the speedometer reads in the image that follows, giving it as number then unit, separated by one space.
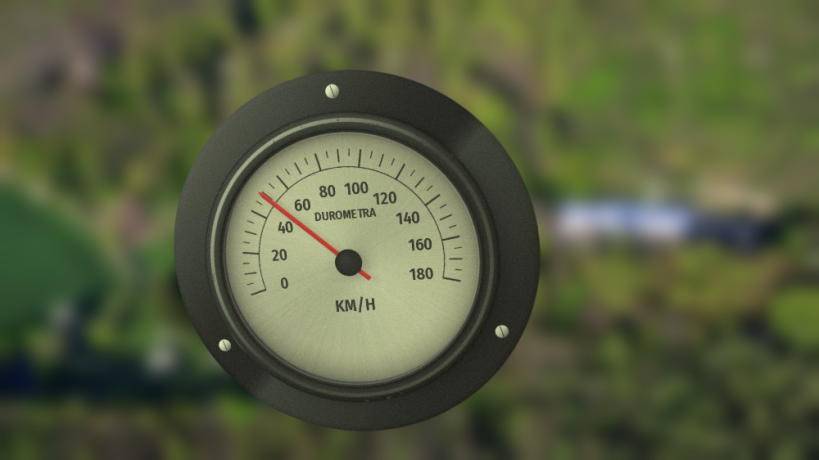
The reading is 50 km/h
